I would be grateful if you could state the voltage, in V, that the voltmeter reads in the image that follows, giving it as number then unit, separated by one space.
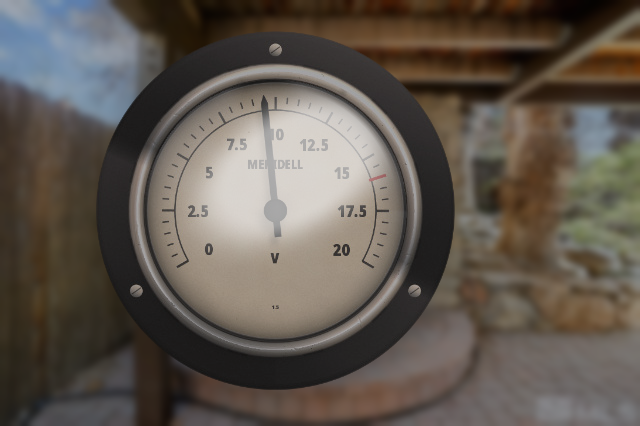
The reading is 9.5 V
